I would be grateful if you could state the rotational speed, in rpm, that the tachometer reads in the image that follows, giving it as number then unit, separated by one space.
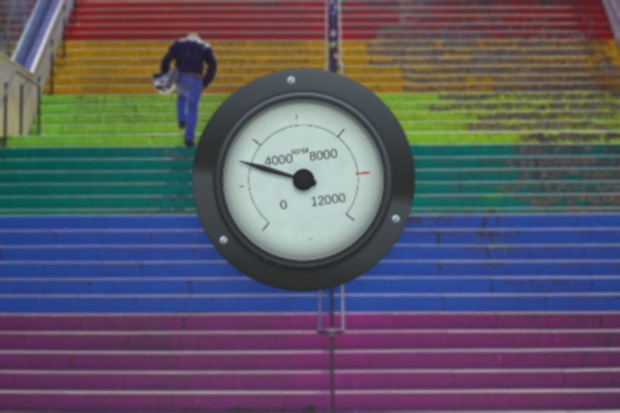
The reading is 3000 rpm
